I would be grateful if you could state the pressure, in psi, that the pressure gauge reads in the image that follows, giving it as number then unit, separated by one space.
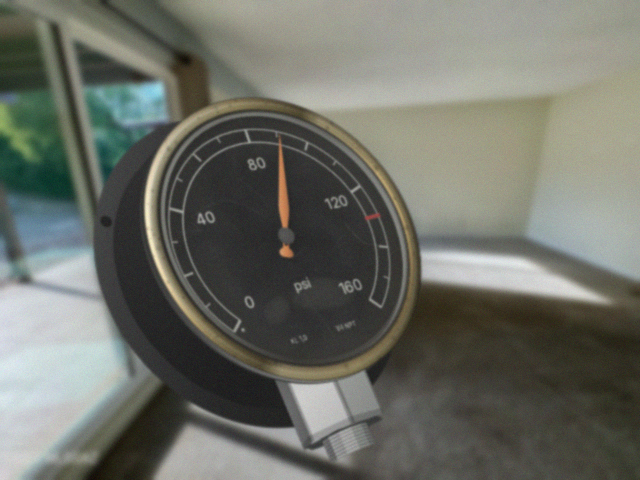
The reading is 90 psi
